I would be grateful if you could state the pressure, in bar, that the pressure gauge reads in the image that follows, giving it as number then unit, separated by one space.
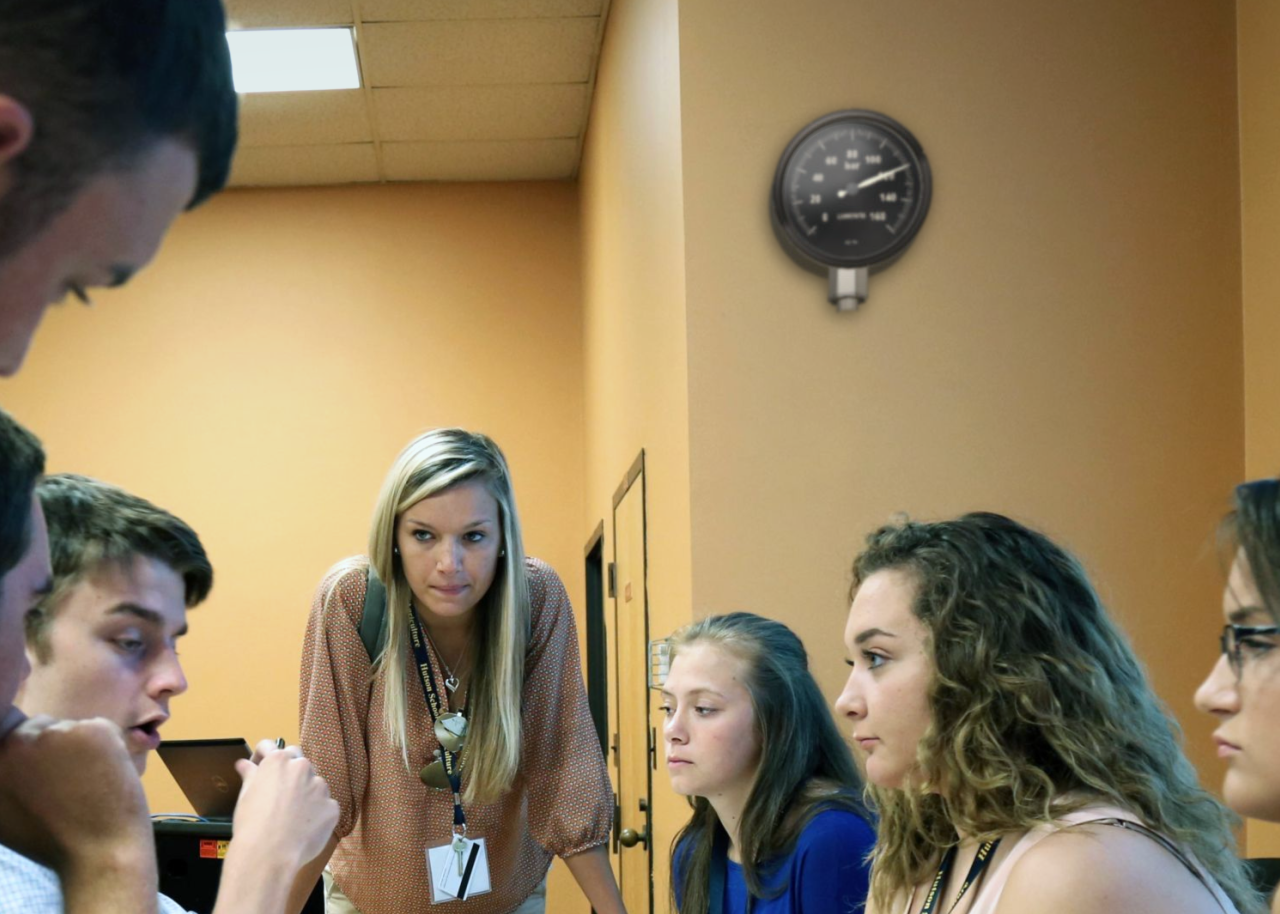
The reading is 120 bar
